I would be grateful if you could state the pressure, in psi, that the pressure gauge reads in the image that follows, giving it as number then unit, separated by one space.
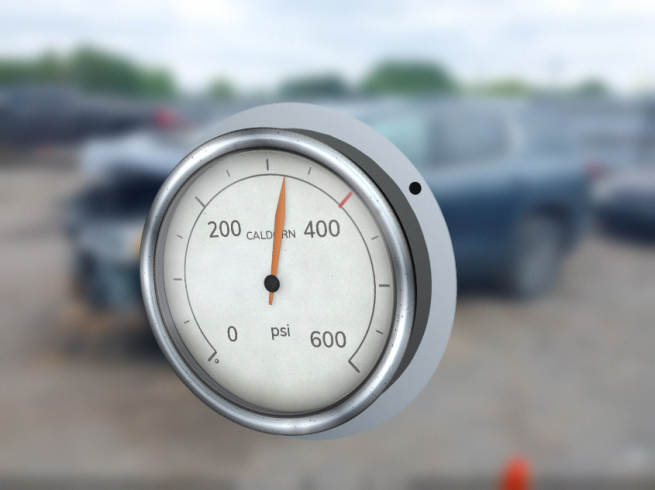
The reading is 325 psi
